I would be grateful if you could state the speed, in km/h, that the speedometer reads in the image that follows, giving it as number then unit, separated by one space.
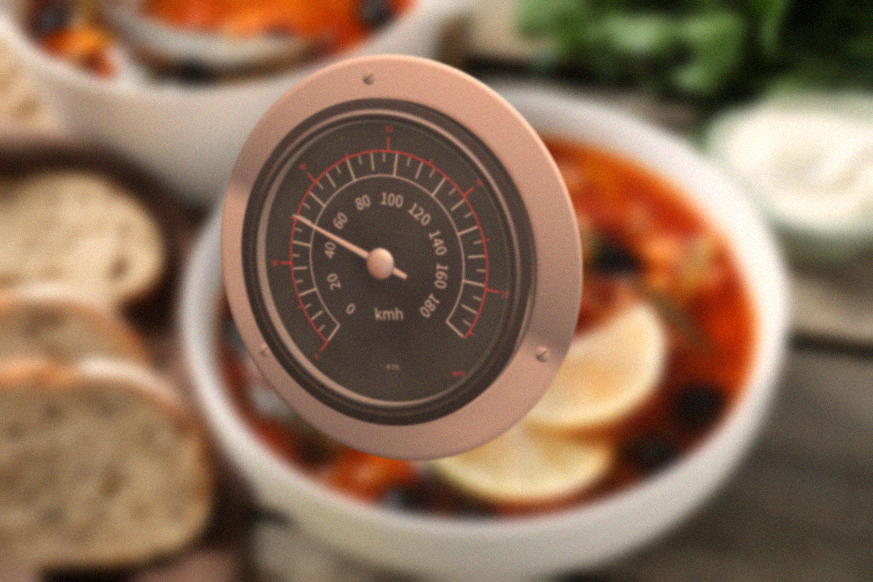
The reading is 50 km/h
